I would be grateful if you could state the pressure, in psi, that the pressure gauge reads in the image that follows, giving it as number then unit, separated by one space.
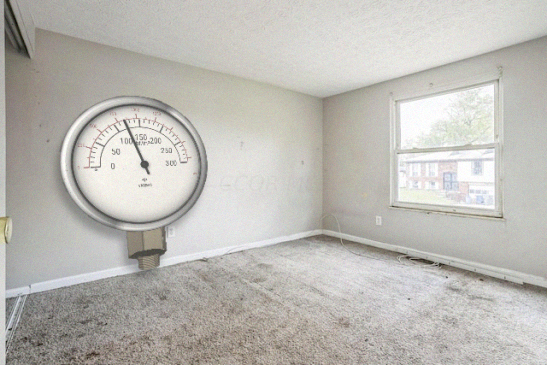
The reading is 120 psi
